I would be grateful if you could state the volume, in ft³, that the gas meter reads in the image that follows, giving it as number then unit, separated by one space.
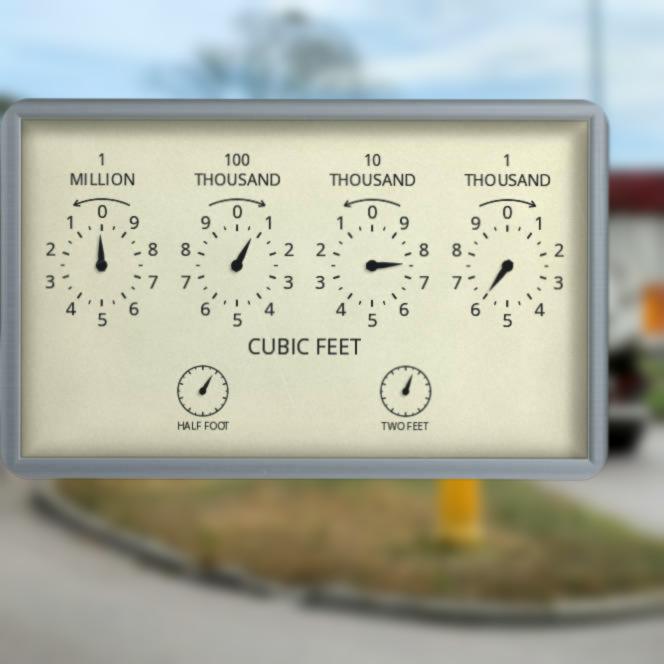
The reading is 7600 ft³
